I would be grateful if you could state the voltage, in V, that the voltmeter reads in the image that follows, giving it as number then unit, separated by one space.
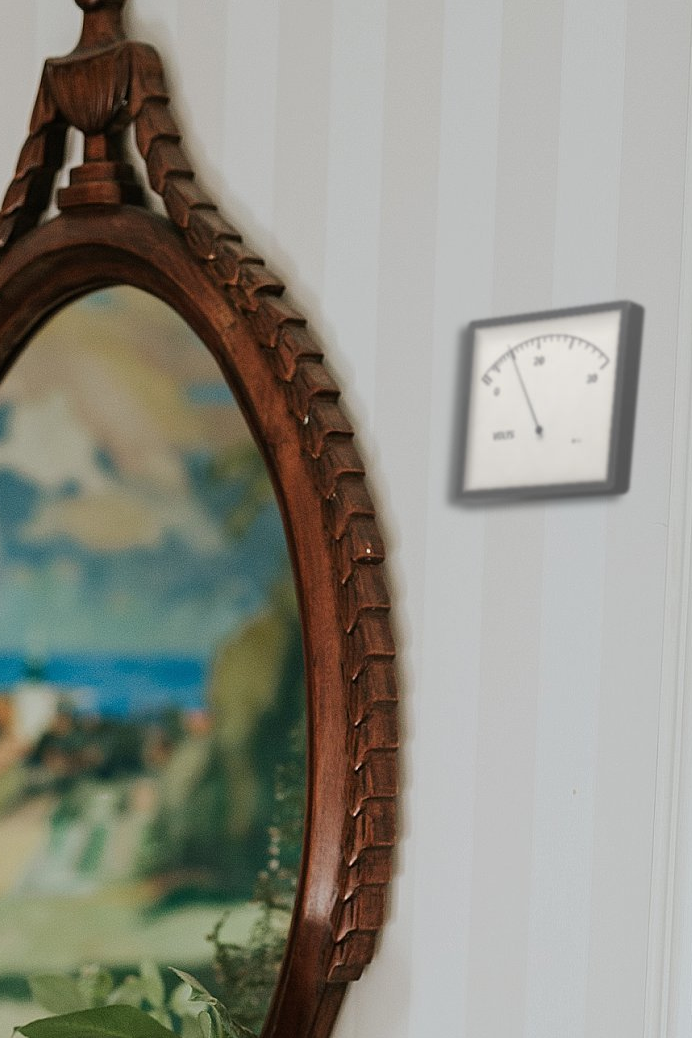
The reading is 15 V
